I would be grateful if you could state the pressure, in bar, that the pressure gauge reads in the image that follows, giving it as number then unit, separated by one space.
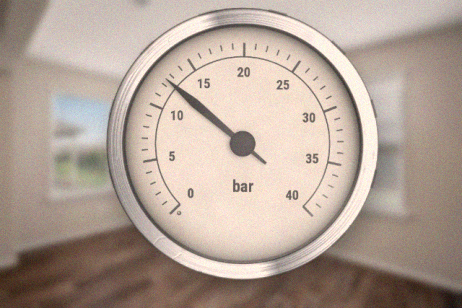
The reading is 12.5 bar
